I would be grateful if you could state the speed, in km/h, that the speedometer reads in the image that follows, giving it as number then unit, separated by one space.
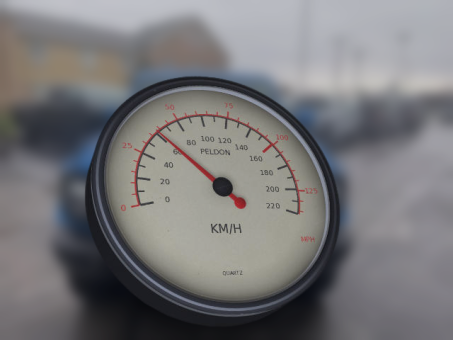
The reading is 60 km/h
